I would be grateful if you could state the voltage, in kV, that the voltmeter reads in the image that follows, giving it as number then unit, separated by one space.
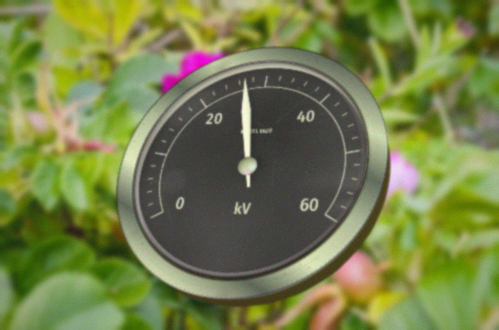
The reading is 27 kV
